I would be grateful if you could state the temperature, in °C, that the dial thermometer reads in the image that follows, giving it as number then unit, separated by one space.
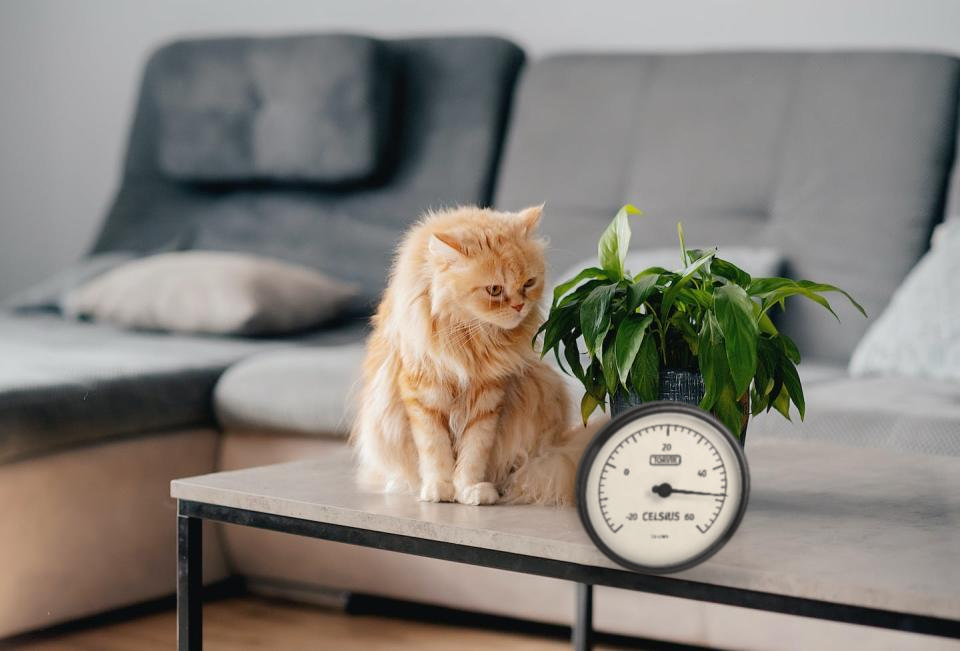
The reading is 48 °C
